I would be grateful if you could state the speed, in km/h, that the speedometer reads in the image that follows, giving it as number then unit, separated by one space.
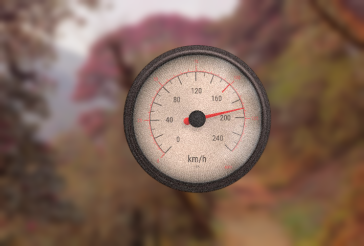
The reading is 190 km/h
